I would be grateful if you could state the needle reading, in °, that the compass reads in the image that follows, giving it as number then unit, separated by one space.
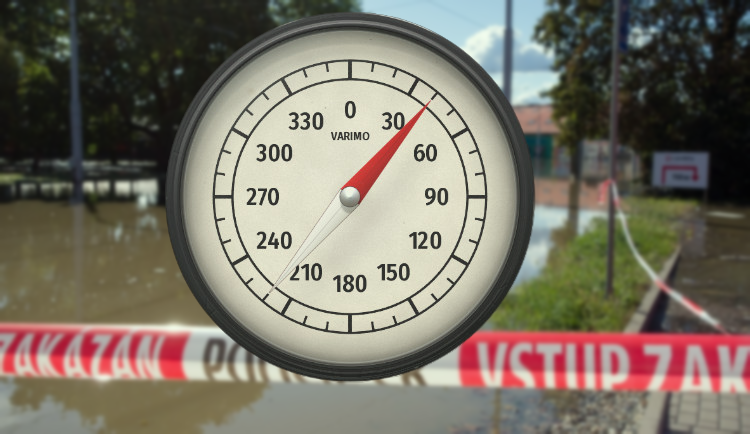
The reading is 40 °
